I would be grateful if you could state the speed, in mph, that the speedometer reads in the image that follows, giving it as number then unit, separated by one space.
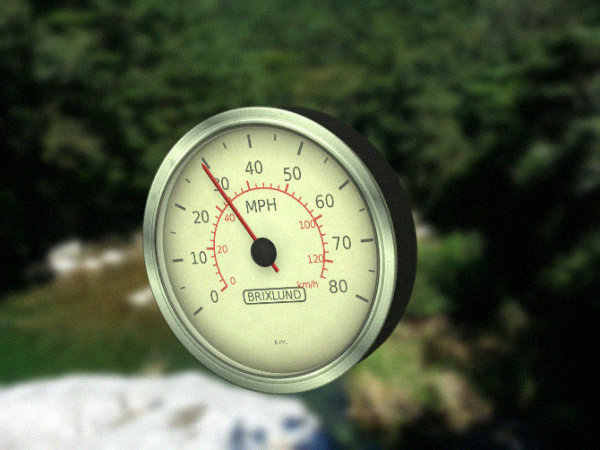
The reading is 30 mph
